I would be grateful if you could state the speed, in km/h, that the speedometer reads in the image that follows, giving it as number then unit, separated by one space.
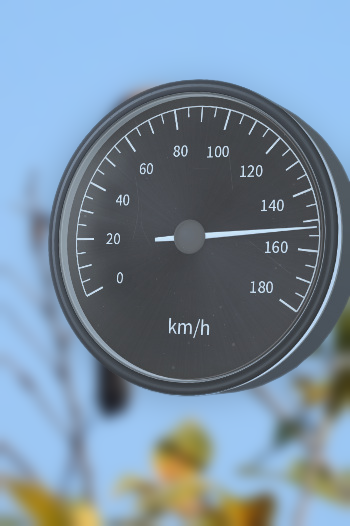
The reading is 152.5 km/h
